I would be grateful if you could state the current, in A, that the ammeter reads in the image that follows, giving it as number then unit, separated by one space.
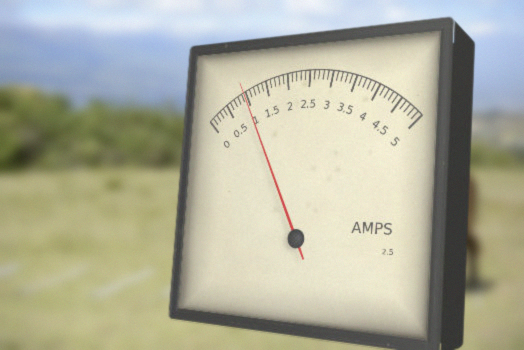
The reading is 1 A
